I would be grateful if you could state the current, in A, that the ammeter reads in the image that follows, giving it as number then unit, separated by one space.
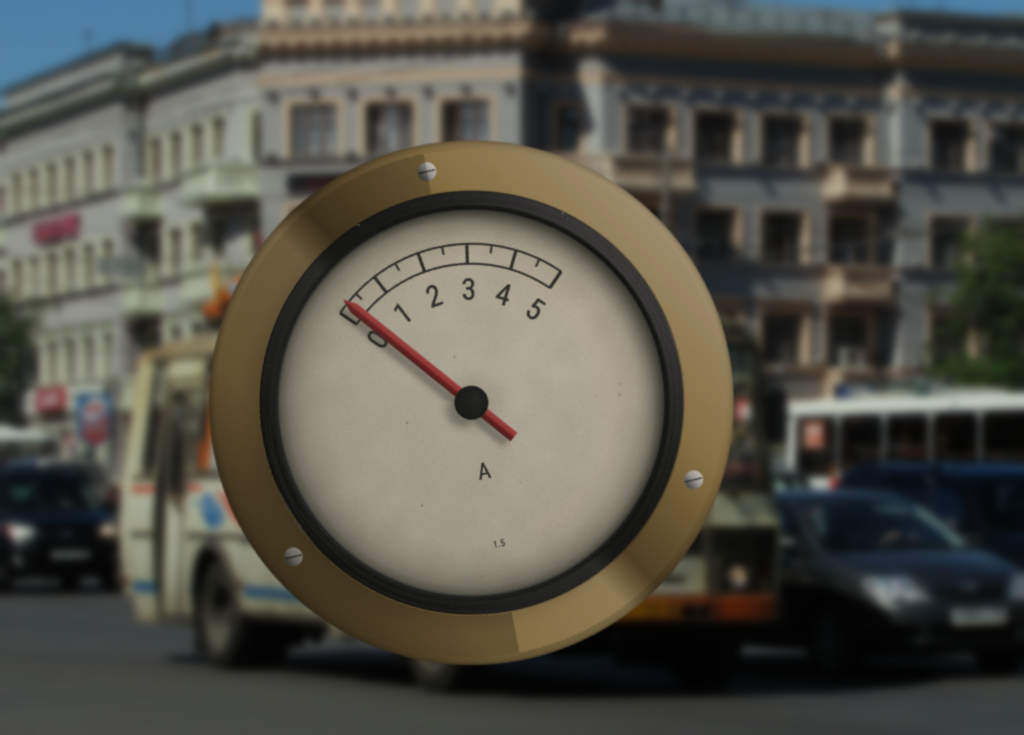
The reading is 0.25 A
